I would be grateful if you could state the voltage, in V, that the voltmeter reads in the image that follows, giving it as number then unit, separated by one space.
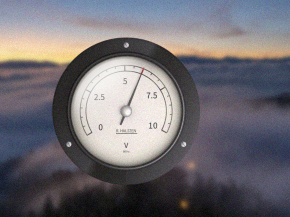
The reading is 6 V
